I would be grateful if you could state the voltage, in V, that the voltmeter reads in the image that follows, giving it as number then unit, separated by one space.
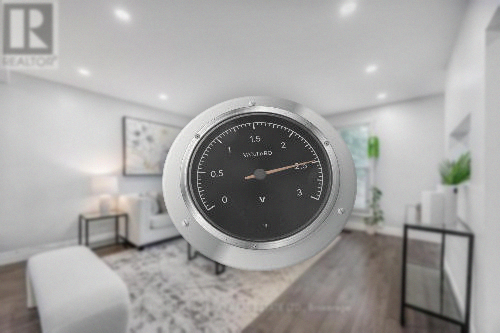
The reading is 2.5 V
